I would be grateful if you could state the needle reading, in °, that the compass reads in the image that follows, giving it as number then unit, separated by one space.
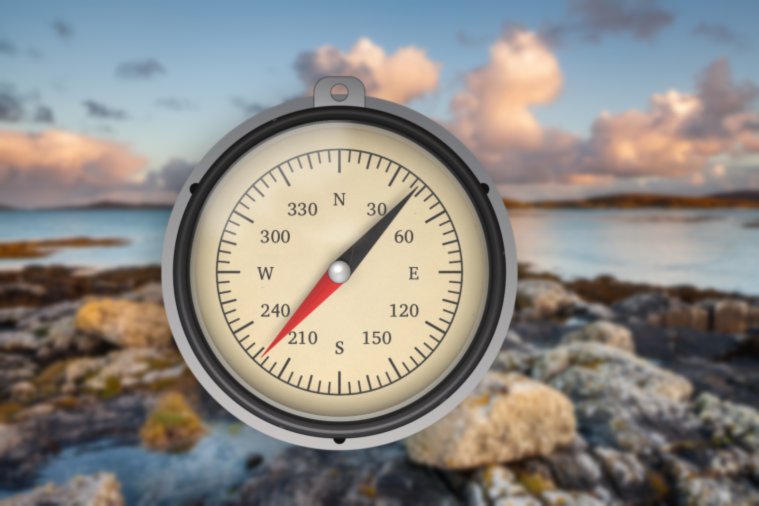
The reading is 222.5 °
